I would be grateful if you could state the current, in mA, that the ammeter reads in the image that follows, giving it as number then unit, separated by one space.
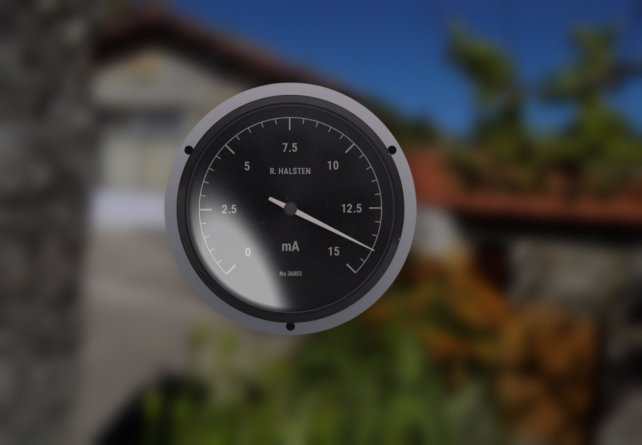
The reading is 14 mA
